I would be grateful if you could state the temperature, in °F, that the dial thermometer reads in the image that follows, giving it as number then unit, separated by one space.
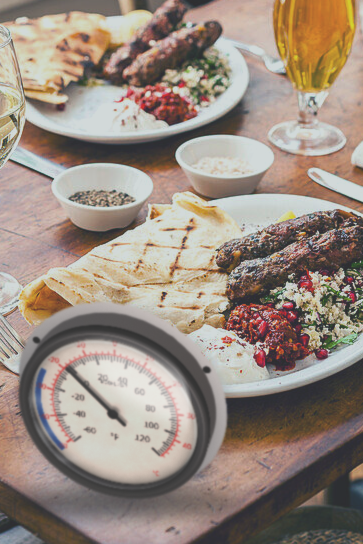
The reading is 0 °F
